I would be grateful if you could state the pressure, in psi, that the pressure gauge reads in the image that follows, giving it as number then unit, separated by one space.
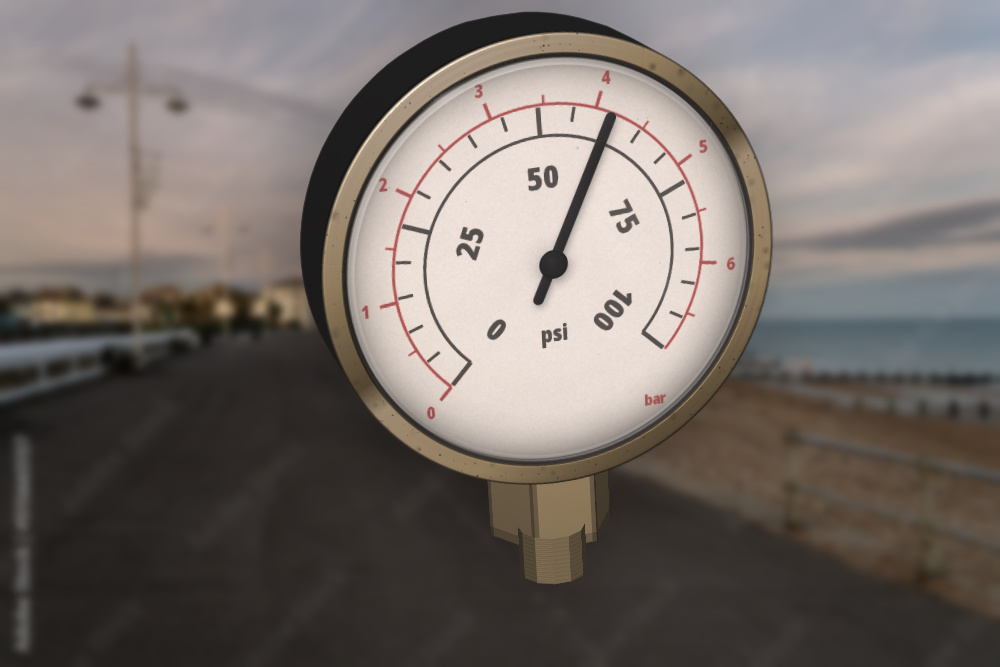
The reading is 60 psi
